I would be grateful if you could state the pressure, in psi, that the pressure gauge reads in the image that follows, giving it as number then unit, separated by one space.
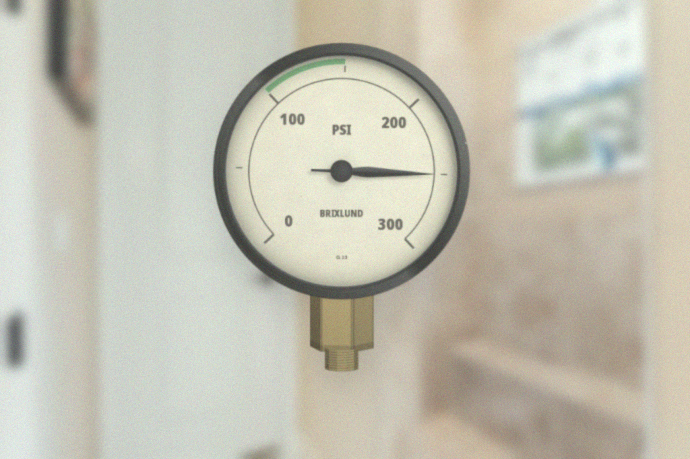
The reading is 250 psi
